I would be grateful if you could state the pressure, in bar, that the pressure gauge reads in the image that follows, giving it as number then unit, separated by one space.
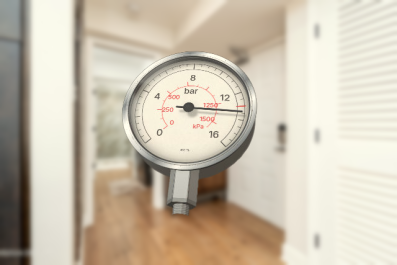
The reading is 13.5 bar
